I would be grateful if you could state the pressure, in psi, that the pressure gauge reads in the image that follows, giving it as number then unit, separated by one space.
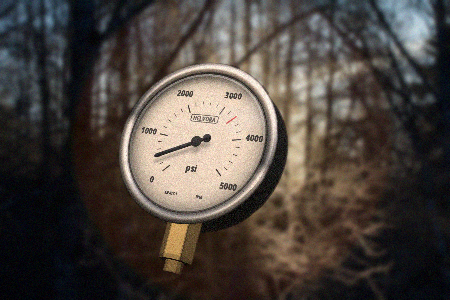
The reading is 400 psi
